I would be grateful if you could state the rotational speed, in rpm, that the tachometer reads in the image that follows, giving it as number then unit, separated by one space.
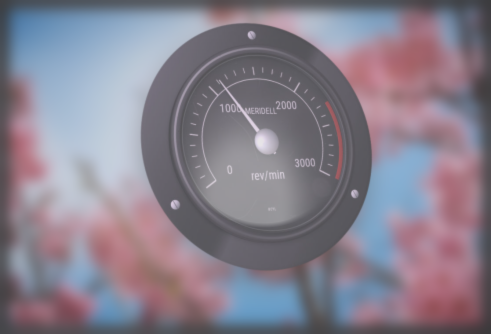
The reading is 1100 rpm
